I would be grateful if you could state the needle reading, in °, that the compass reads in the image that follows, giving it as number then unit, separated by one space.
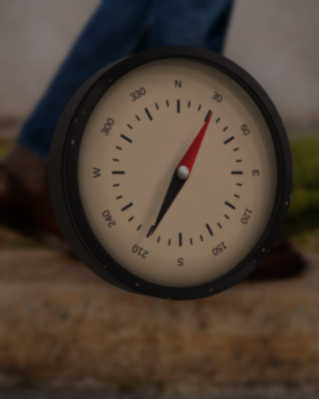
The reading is 30 °
